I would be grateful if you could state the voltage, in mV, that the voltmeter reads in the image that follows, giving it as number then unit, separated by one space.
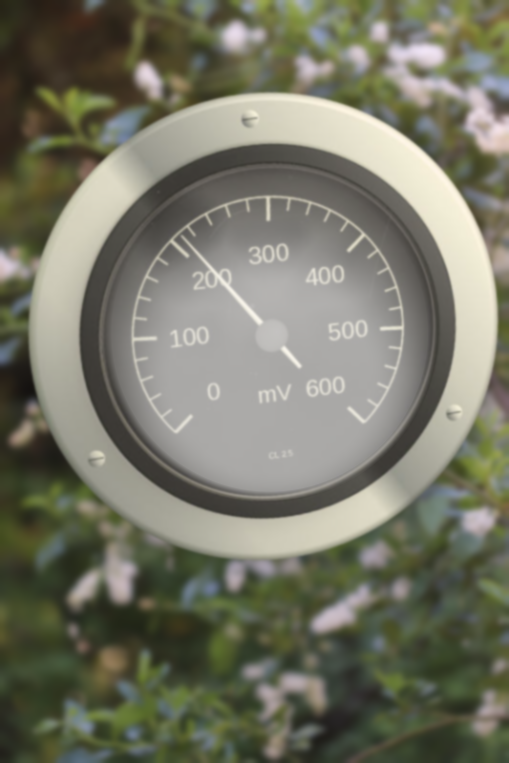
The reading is 210 mV
